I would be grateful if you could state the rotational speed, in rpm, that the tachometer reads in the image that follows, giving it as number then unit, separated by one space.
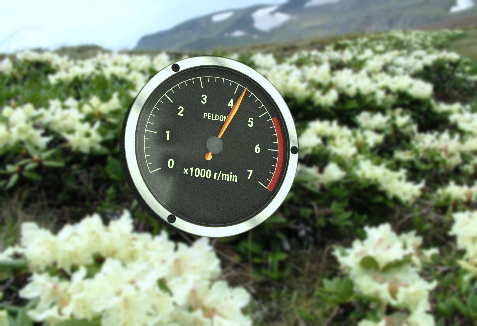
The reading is 4200 rpm
